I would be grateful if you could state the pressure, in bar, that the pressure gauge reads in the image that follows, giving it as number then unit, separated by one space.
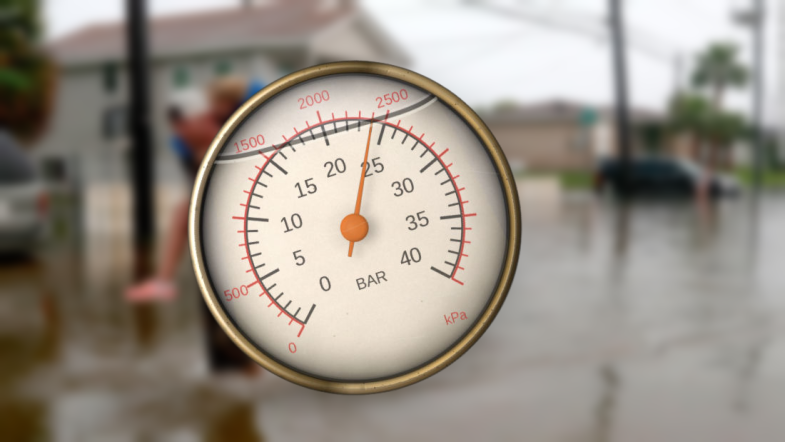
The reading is 24 bar
